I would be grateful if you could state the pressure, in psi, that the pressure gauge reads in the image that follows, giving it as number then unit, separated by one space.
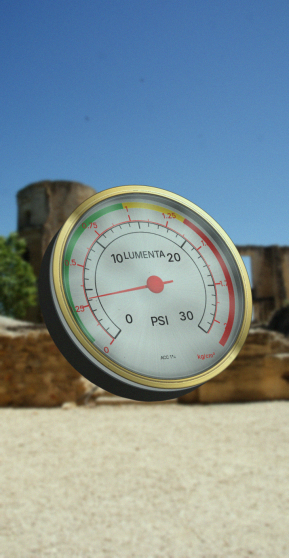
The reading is 4 psi
